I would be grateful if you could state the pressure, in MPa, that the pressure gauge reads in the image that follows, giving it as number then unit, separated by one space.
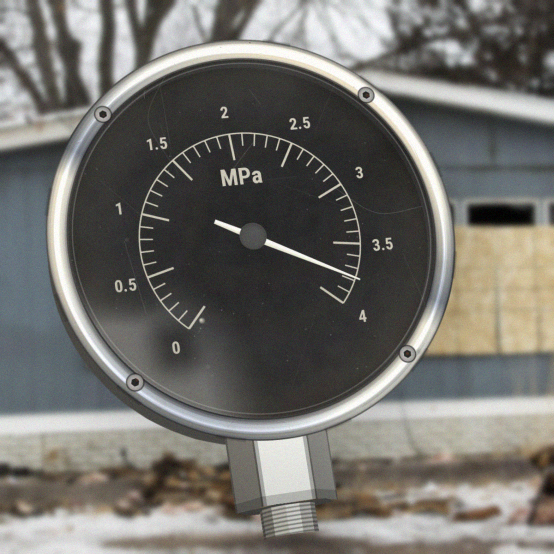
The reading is 3.8 MPa
